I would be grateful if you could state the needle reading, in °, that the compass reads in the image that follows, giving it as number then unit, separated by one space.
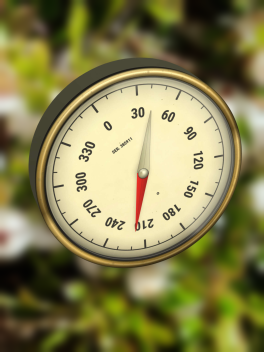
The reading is 220 °
